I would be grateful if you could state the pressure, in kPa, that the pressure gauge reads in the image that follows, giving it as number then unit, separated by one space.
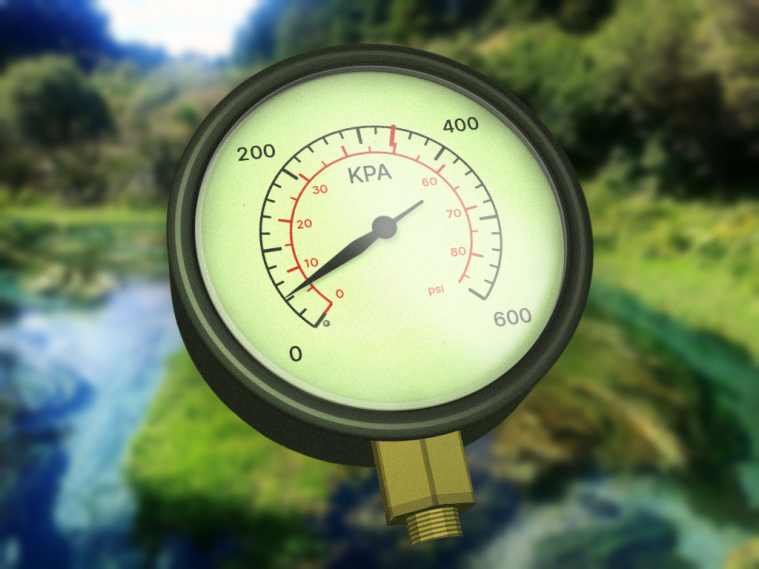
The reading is 40 kPa
